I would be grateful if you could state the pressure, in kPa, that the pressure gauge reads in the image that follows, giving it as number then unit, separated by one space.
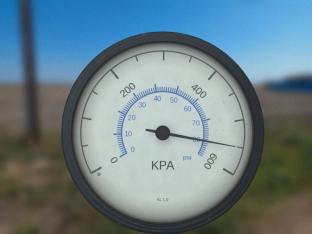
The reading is 550 kPa
